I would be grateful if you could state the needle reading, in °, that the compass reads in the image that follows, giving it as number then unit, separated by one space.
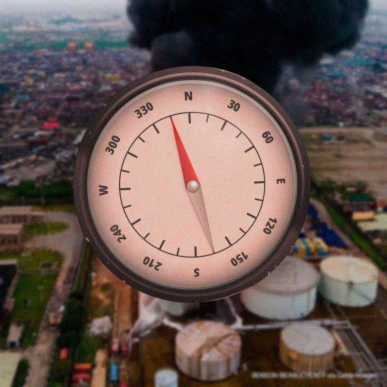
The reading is 345 °
